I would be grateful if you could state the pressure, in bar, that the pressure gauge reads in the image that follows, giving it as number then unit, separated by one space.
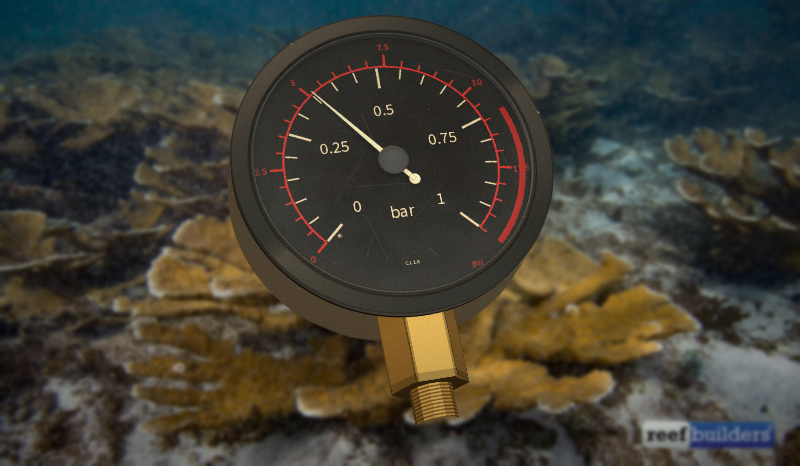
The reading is 0.35 bar
